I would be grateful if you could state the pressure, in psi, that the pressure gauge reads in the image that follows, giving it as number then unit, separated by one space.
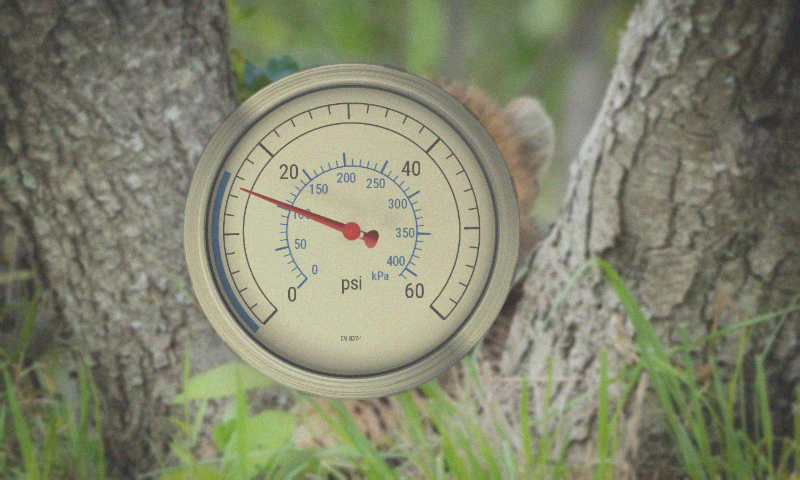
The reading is 15 psi
